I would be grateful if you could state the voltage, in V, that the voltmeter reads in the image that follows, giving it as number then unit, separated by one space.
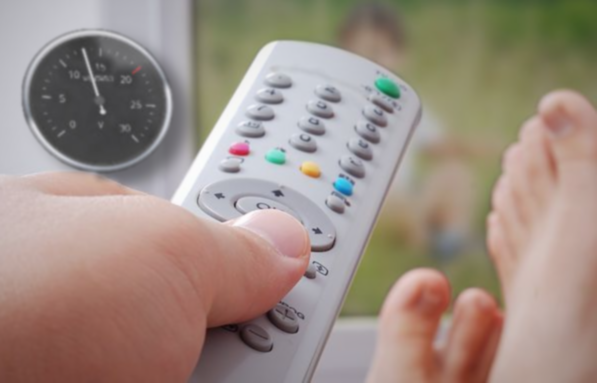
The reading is 13 V
